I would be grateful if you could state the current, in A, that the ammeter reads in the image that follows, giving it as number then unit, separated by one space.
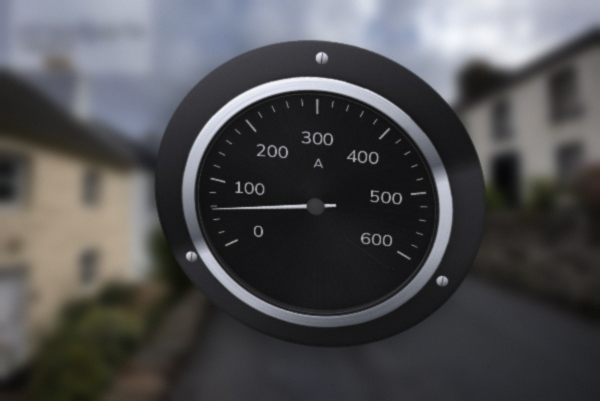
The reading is 60 A
